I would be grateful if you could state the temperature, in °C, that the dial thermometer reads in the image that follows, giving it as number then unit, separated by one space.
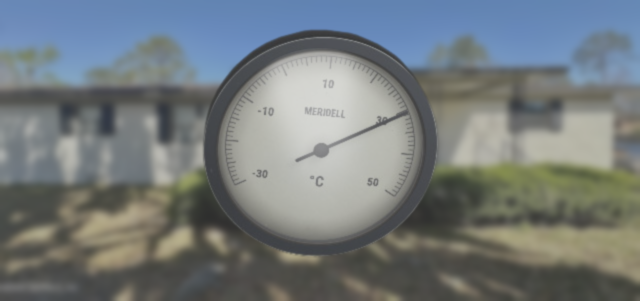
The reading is 30 °C
